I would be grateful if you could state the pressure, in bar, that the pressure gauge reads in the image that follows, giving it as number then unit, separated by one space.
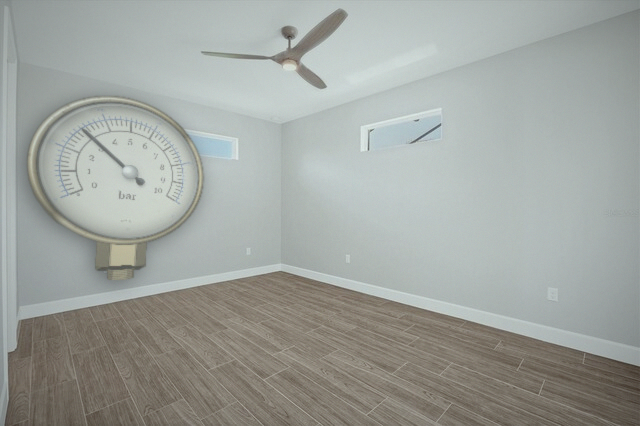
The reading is 3 bar
